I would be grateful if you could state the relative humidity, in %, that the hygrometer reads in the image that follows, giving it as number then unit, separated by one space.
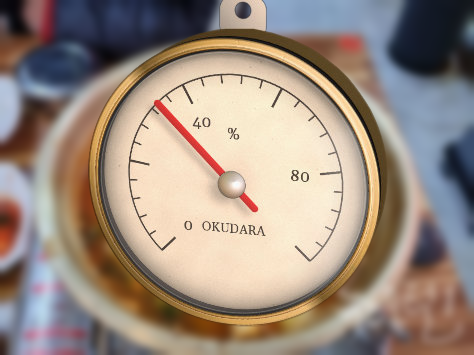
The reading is 34 %
